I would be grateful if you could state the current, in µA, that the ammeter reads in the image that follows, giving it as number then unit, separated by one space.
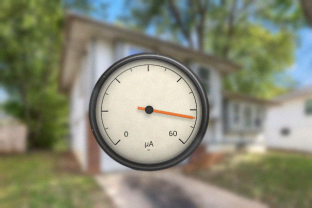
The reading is 52.5 µA
